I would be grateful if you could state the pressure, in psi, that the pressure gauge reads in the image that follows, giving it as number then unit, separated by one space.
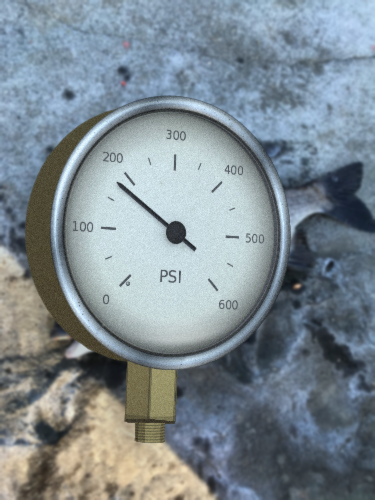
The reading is 175 psi
